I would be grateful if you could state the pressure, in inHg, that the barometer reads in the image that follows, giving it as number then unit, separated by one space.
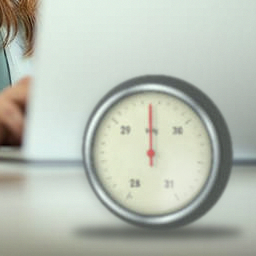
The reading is 29.5 inHg
